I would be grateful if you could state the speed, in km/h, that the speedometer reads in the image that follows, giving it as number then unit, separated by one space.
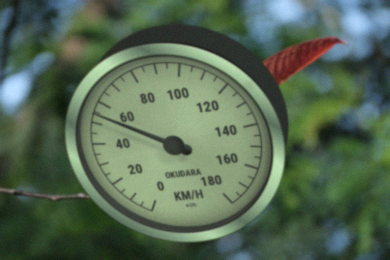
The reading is 55 km/h
